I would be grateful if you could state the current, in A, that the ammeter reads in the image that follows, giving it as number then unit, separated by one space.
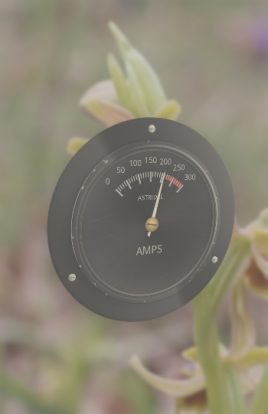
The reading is 200 A
